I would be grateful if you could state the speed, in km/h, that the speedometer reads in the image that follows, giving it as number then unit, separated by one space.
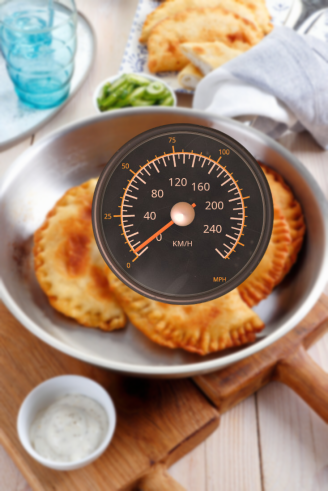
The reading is 5 km/h
